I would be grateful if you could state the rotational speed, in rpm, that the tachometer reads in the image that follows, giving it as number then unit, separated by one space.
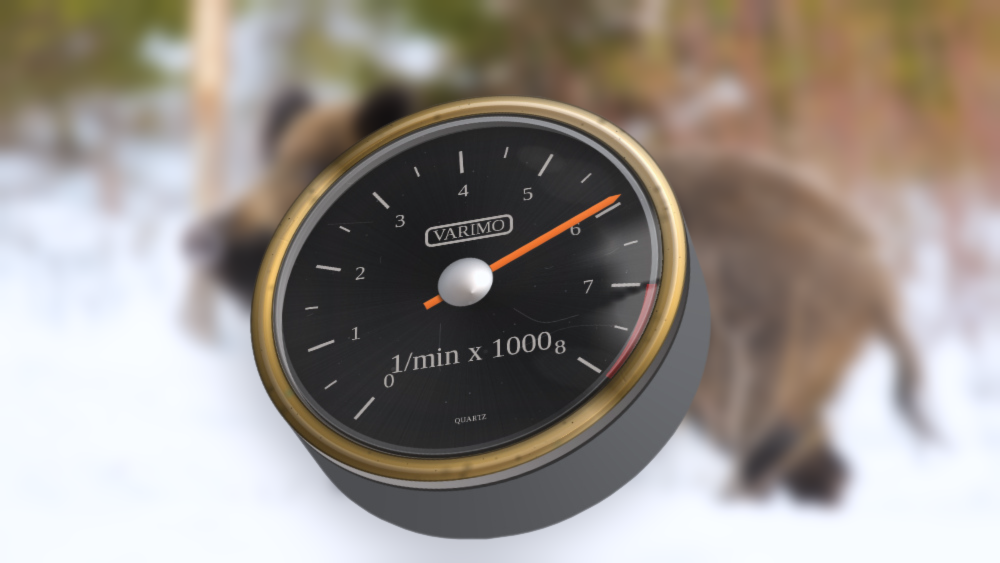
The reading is 6000 rpm
